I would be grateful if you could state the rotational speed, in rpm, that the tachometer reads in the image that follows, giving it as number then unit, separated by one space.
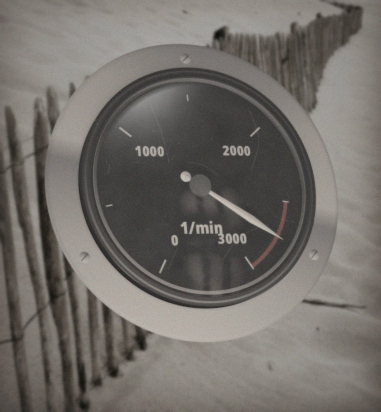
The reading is 2750 rpm
